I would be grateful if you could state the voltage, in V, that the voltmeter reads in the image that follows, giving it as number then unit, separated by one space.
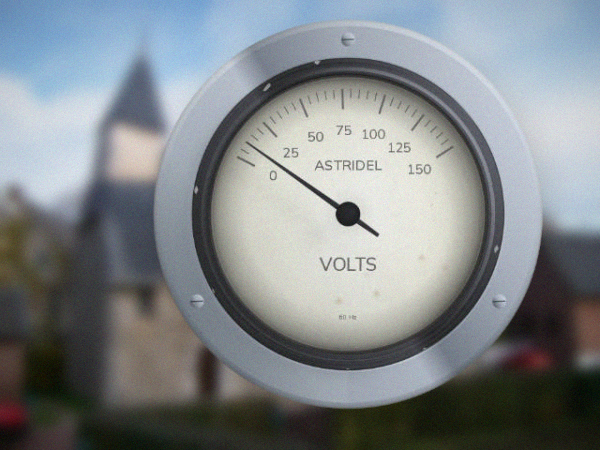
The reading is 10 V
